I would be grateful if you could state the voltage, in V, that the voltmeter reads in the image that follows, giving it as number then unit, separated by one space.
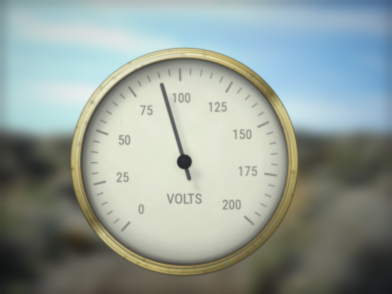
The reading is 90 V
